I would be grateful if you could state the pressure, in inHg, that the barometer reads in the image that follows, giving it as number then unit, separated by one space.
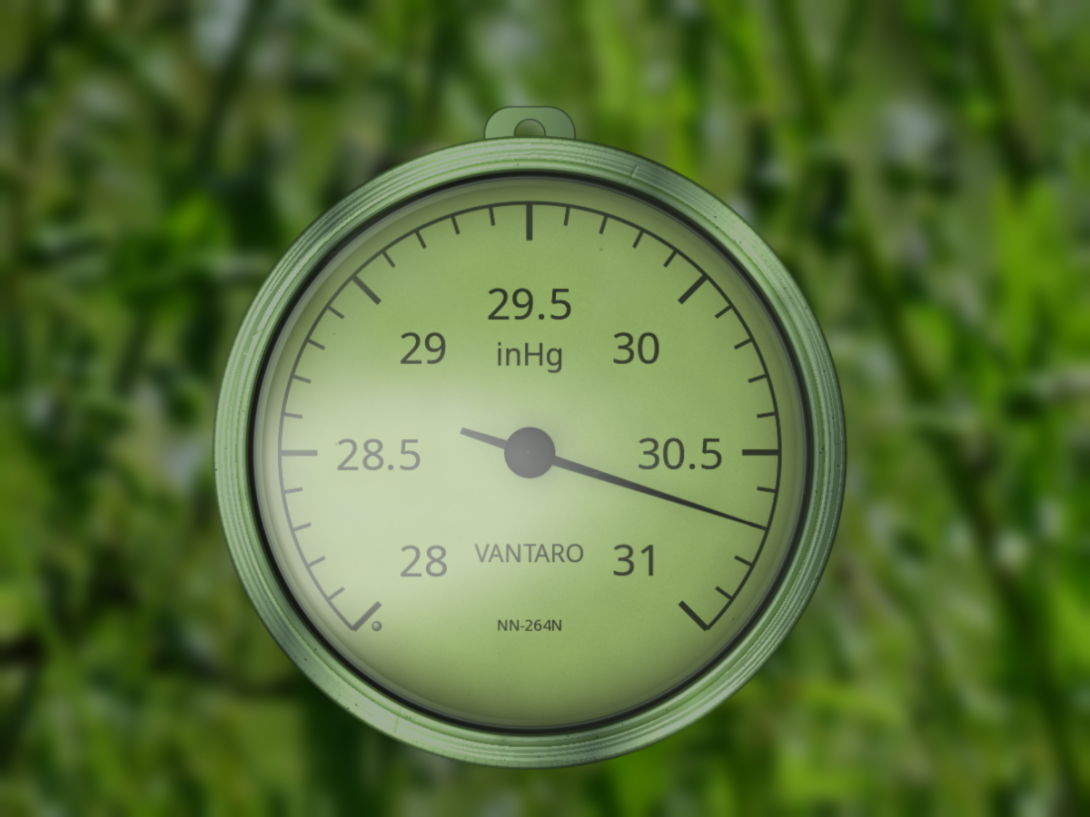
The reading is 30.7 inHg
